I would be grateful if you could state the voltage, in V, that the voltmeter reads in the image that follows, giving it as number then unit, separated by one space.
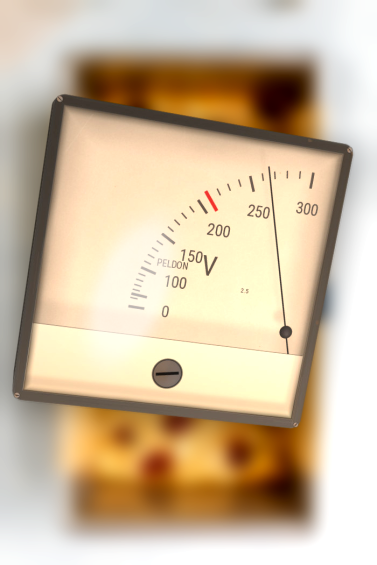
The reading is 265 V
